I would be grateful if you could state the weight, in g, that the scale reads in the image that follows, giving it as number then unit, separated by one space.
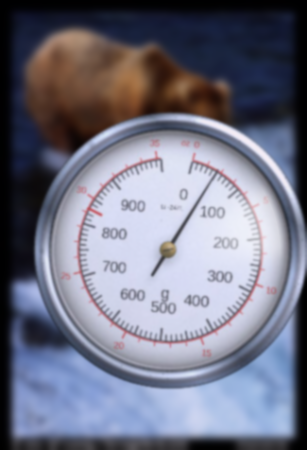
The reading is 50 g
